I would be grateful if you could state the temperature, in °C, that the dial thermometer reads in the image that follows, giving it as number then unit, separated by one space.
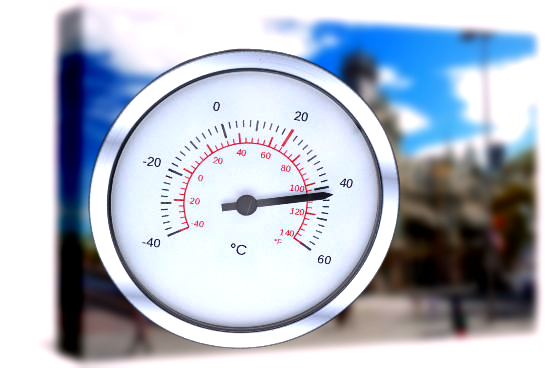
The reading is 42 °C
